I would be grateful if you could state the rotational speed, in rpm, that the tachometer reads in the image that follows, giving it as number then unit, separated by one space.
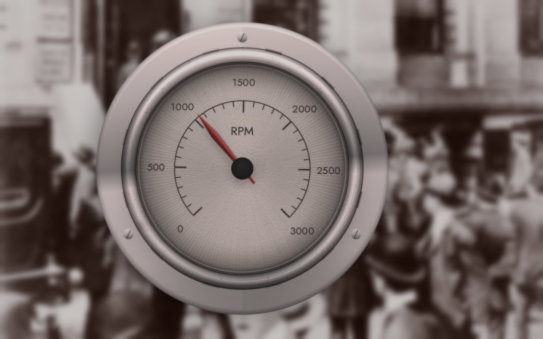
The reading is 1050 rpm
